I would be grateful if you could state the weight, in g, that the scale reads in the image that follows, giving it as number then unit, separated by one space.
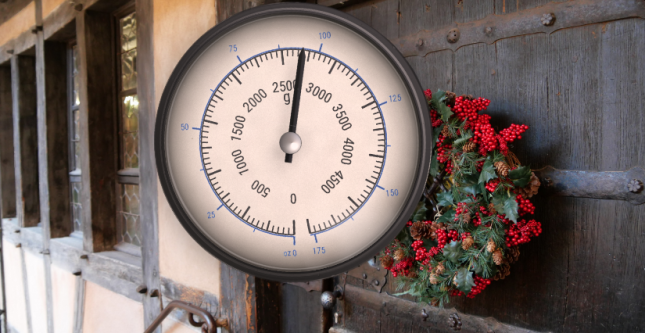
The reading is 2700 g
